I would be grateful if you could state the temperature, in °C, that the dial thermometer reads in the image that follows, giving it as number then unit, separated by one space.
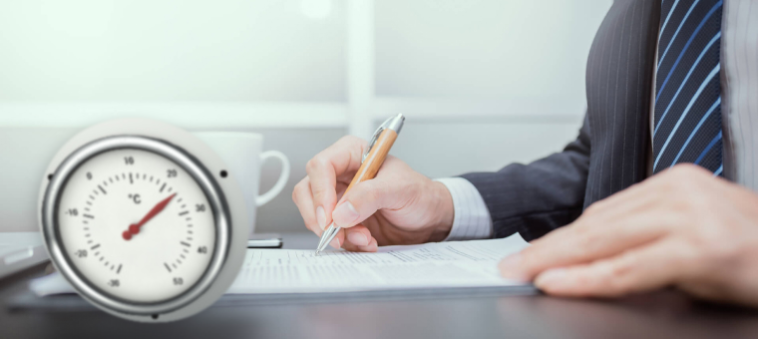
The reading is 24 °C
